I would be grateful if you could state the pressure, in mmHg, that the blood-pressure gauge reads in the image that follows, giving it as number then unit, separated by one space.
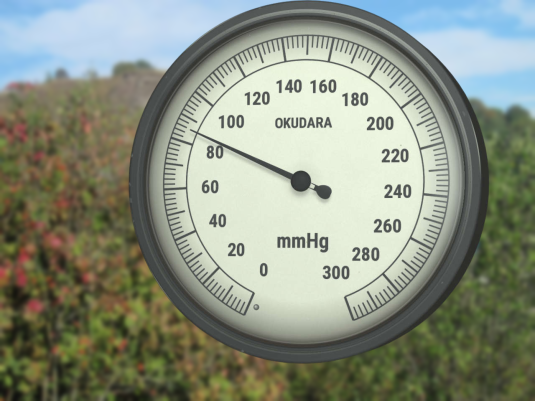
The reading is 86 mmHg
